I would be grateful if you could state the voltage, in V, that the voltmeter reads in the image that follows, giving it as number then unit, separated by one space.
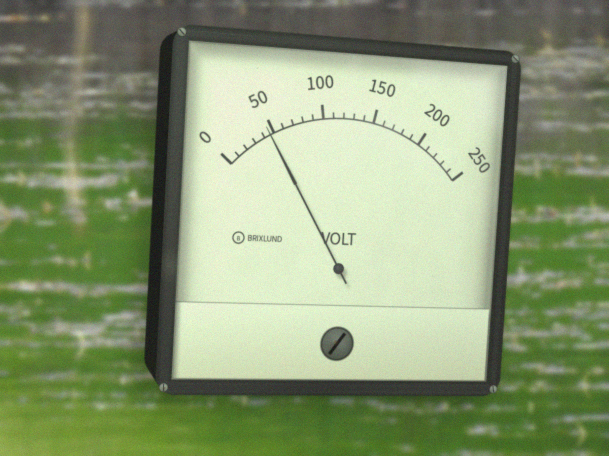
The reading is 45 V
